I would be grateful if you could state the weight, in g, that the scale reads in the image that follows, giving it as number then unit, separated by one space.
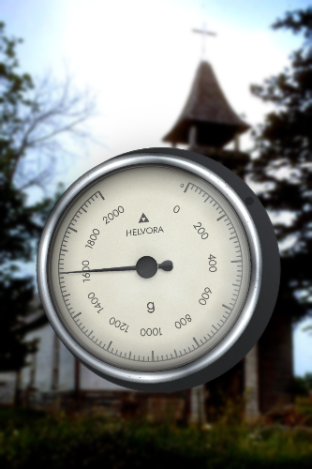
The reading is 1600 g
